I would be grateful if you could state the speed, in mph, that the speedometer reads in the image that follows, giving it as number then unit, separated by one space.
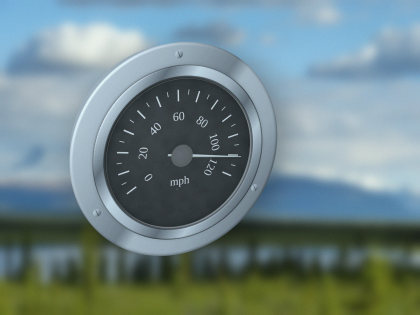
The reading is 110 mph
